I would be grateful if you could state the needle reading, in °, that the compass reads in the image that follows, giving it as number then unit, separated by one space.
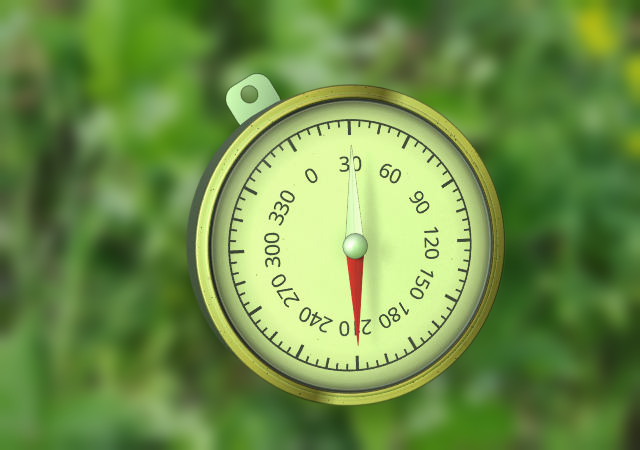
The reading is 210 °
